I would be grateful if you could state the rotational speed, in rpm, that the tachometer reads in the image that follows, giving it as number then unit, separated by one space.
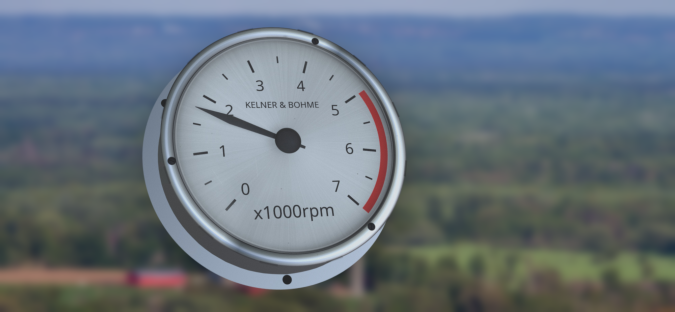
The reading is 1750 rpm
